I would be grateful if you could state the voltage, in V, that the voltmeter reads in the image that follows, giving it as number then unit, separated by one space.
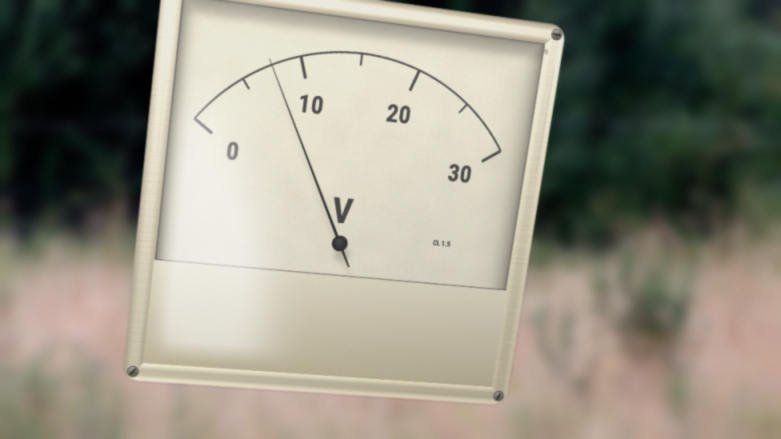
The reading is 7.5 V
